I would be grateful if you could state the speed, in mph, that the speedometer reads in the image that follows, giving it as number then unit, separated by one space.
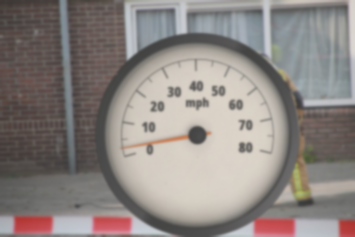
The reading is 2.5 mph
